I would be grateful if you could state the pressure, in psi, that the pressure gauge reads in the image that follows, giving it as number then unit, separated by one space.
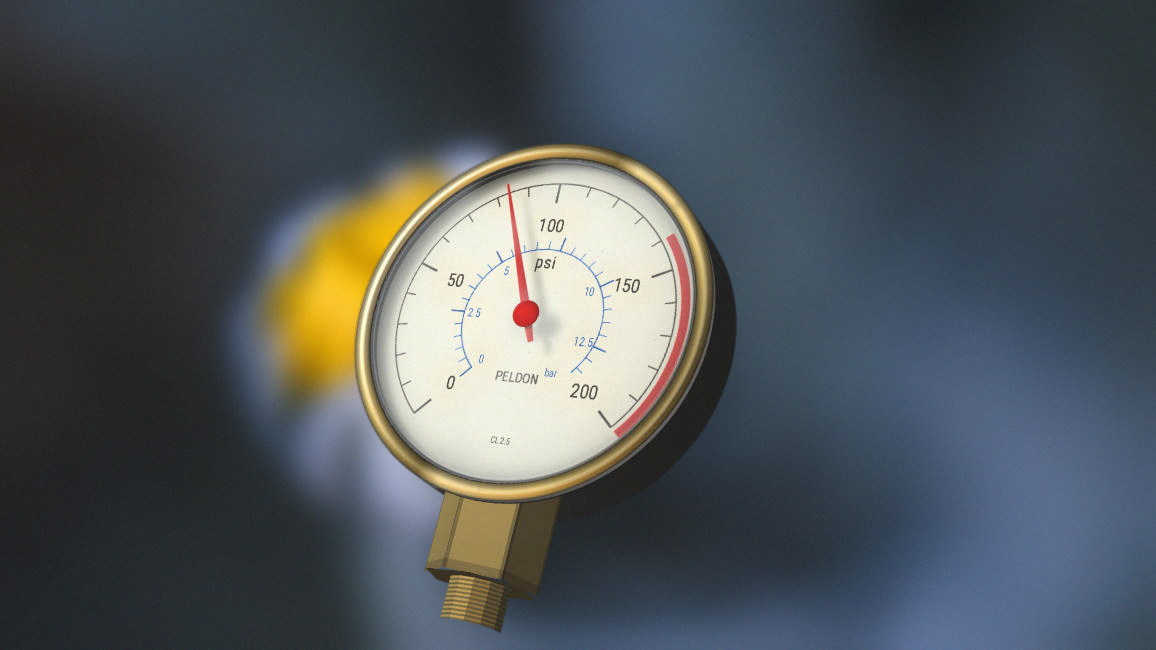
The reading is 85 psi
